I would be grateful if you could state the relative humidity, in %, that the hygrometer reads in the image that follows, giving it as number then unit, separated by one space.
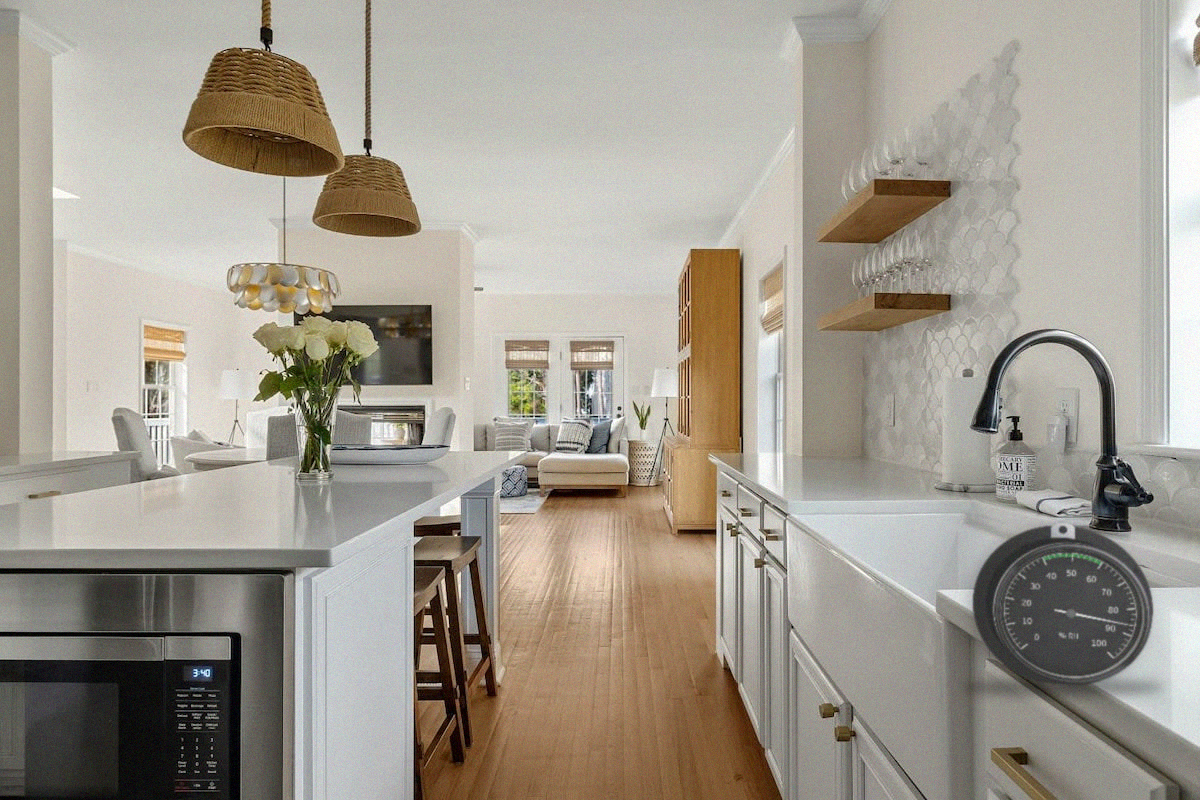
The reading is 86 %
